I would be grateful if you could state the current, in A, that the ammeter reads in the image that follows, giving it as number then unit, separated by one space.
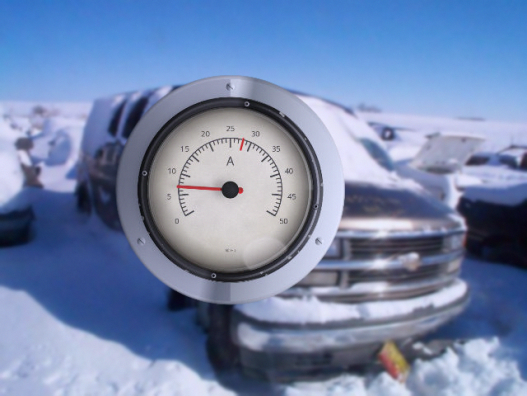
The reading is 7 A
